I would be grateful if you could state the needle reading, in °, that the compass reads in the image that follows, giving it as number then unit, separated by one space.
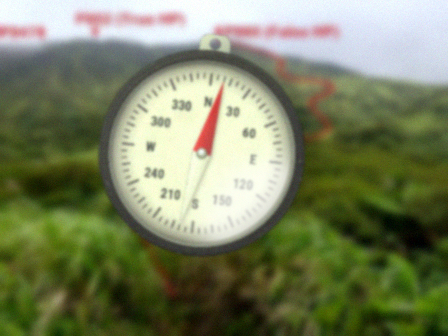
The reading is 10 °
